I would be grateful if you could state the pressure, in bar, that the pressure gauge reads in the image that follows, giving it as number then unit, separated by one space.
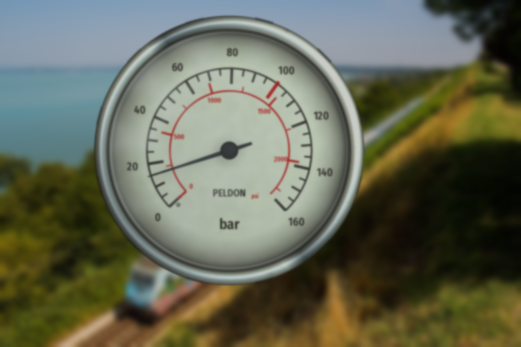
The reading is 15 bar
